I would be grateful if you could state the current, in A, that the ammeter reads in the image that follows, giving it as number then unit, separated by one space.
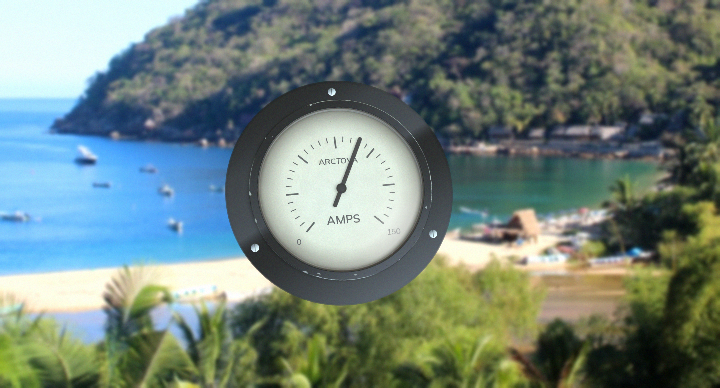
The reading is 90 A
